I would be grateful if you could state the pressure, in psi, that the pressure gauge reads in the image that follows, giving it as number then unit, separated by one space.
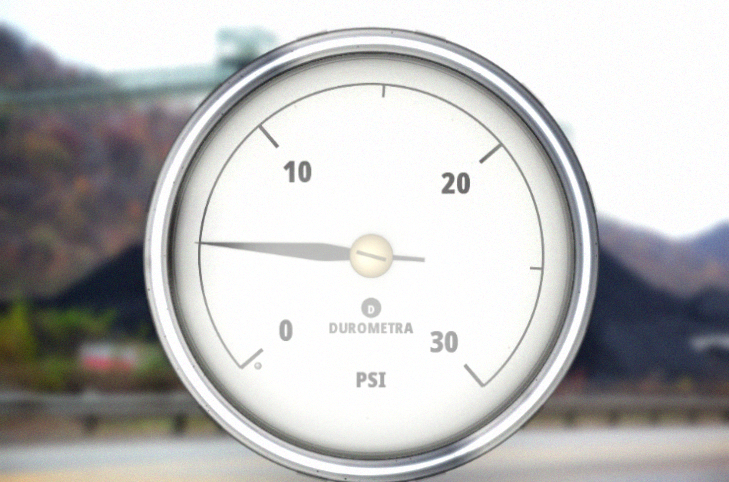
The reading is 5 psi
